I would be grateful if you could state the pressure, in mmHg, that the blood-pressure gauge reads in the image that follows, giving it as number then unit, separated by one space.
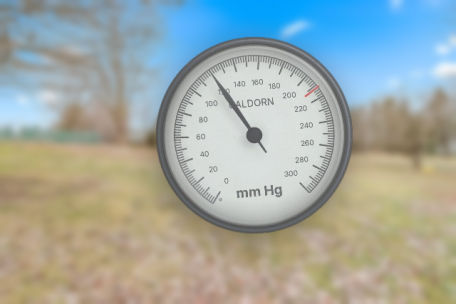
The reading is 120 mmHg
